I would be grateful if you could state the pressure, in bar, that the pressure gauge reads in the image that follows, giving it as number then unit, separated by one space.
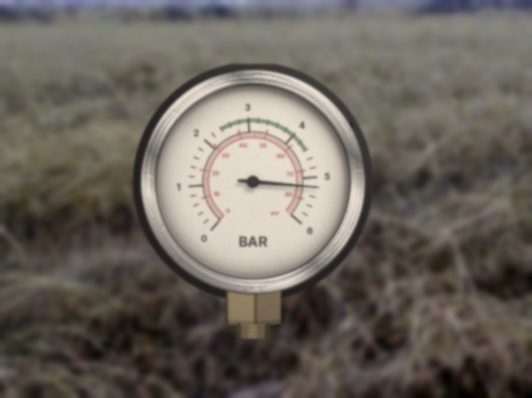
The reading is 5.2 bar
